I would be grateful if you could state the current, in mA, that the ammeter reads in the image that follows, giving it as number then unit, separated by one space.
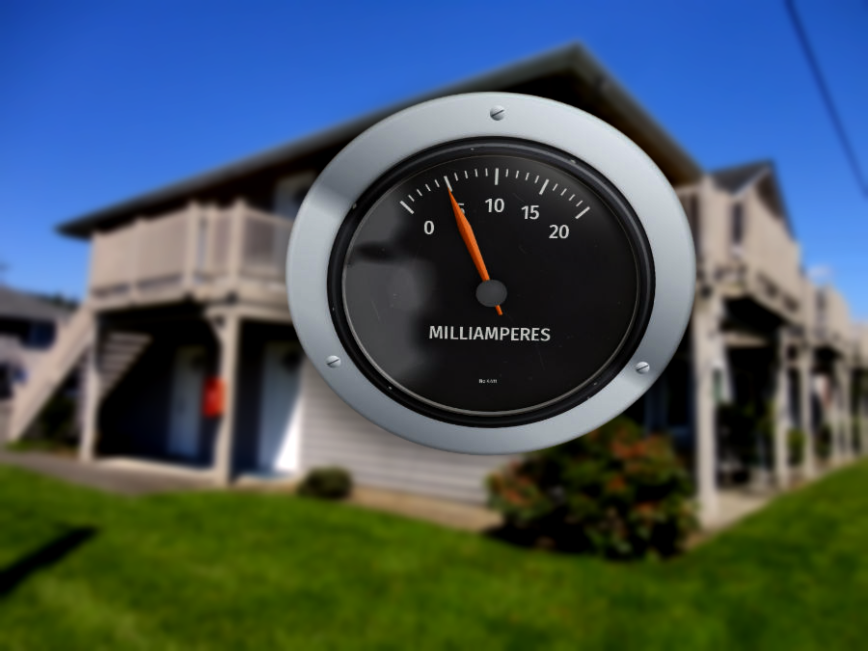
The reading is 5 mA
